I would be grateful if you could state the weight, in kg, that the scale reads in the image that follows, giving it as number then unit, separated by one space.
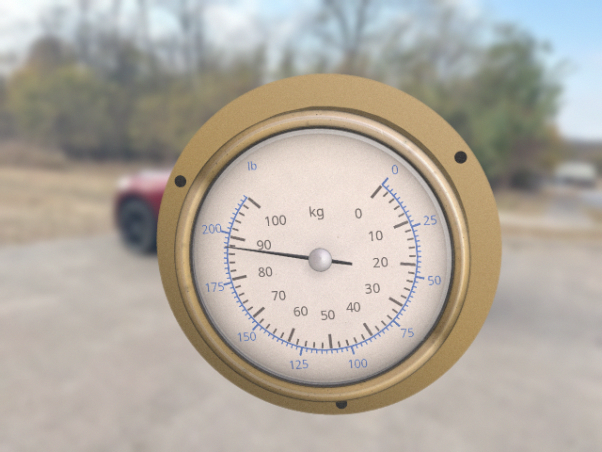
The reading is 88 kg
